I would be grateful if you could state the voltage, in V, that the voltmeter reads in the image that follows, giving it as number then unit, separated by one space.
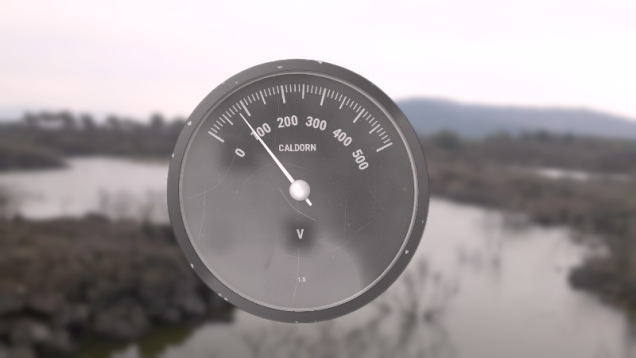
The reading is 80 V
